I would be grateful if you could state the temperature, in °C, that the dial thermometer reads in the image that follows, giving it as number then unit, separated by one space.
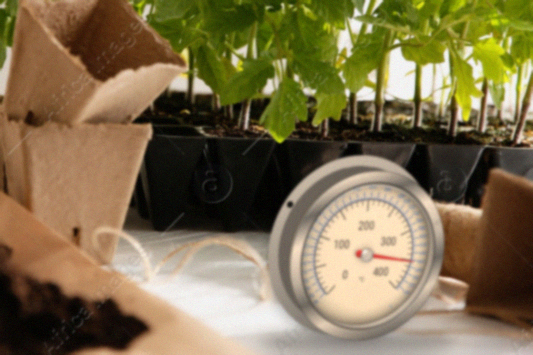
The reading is 350 °C
